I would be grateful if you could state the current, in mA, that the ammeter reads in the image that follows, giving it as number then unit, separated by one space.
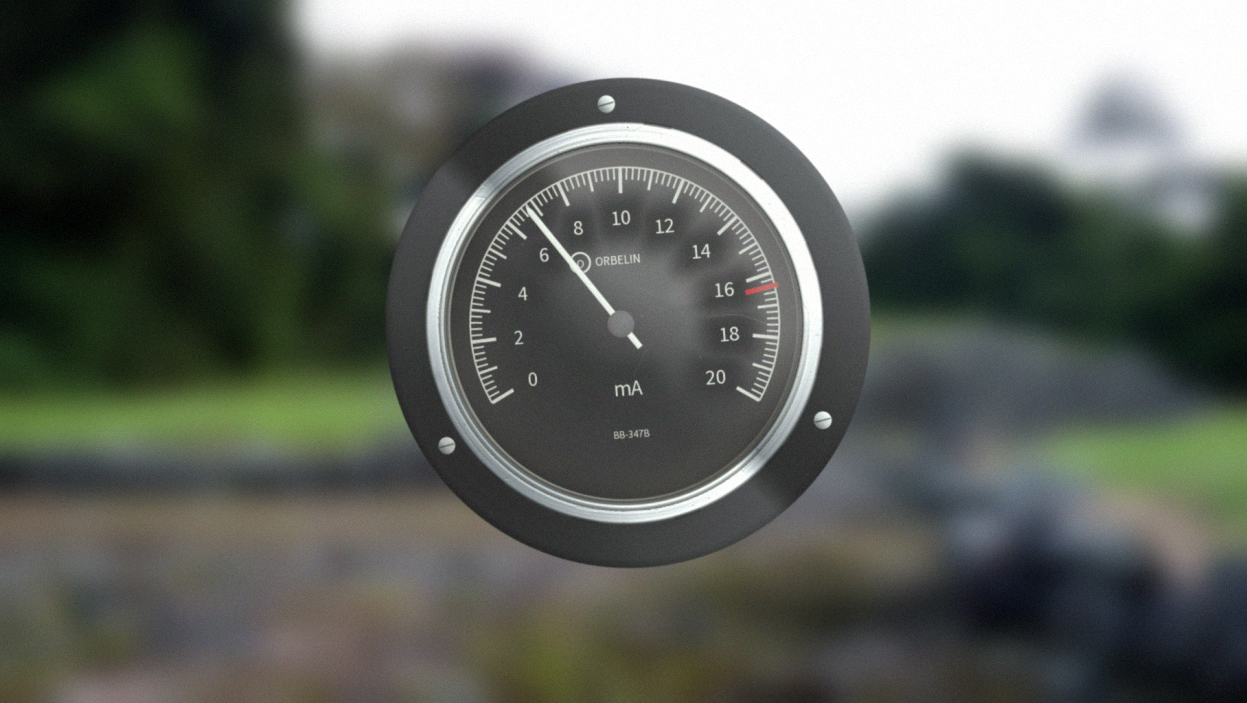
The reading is 6.8 mA
